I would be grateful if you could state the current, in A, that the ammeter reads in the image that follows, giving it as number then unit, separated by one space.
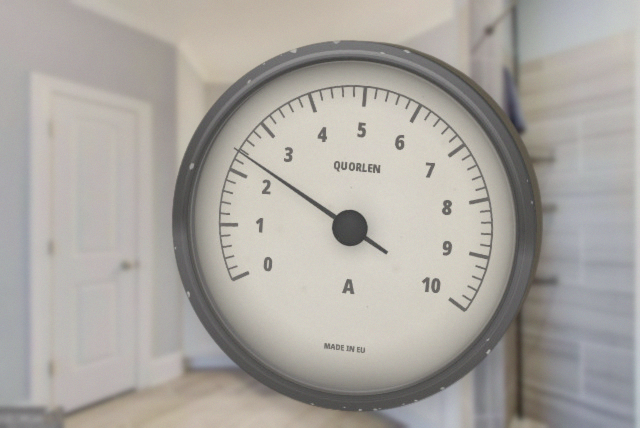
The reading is 2.4 A
